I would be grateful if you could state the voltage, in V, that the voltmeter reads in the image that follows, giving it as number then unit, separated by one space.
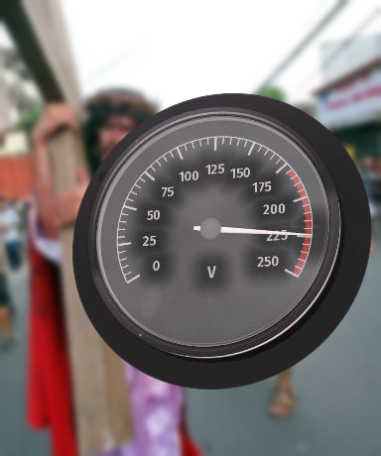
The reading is 225 V
